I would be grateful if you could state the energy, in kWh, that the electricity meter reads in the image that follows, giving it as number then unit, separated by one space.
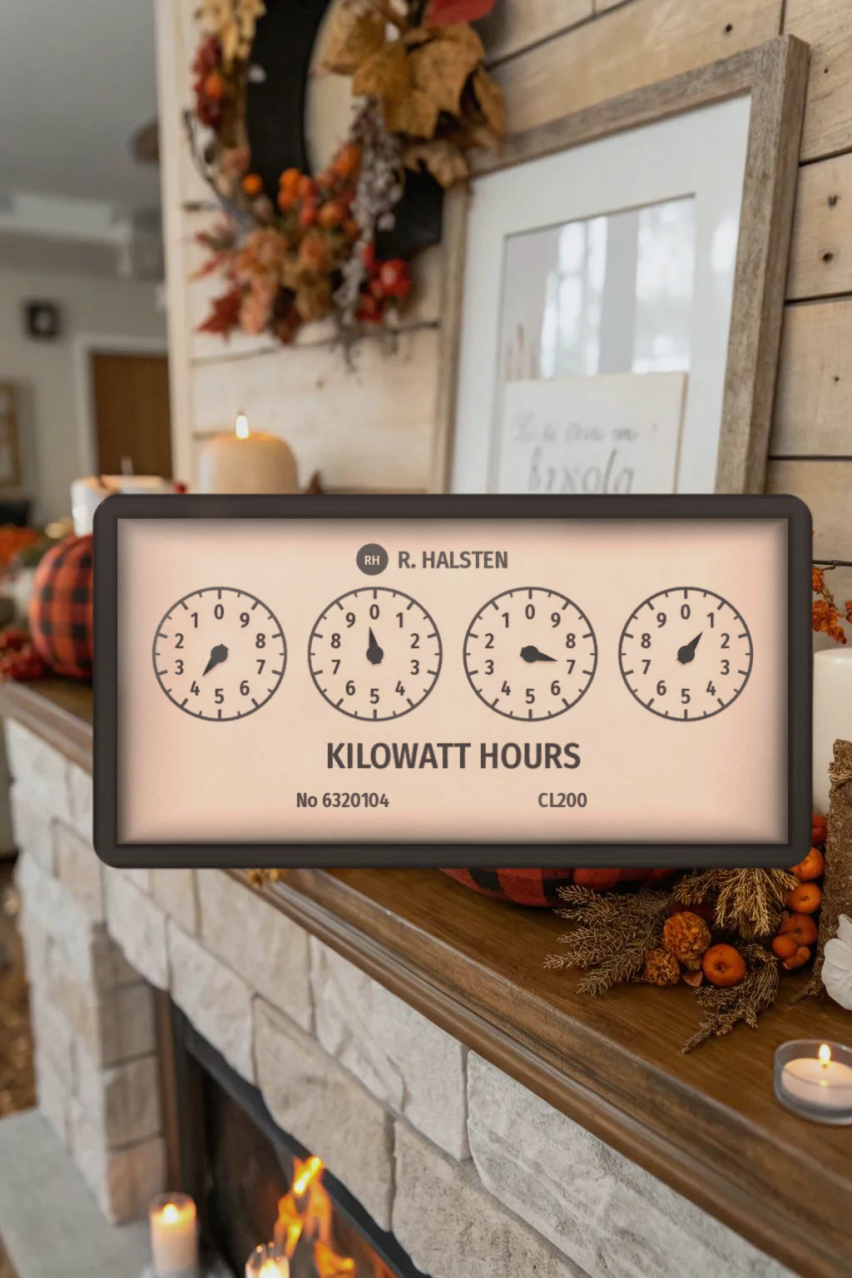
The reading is 3971 kWh
